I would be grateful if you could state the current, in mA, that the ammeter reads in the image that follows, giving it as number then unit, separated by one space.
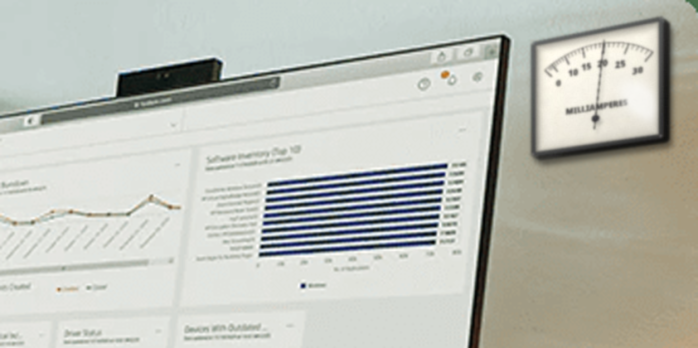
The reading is 20 mA
